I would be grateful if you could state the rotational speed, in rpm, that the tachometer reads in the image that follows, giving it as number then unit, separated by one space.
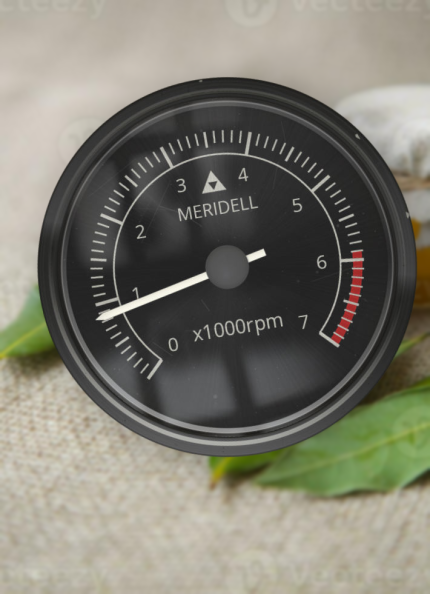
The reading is 850 rpm
